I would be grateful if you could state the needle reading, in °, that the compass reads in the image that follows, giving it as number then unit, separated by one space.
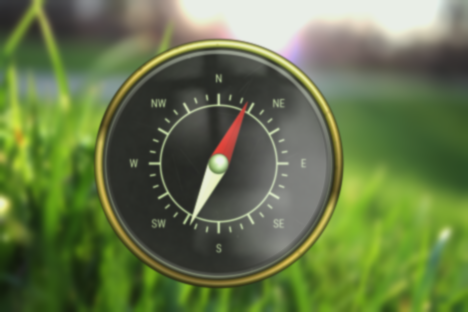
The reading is 25 °
